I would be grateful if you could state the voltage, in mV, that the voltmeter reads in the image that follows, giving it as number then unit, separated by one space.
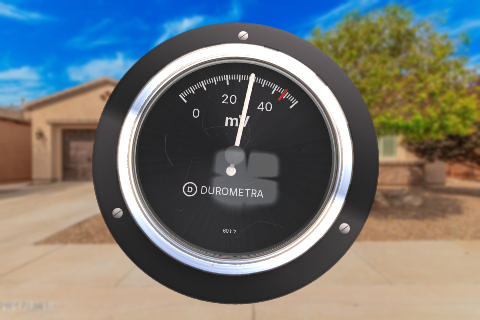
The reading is 30 mV
